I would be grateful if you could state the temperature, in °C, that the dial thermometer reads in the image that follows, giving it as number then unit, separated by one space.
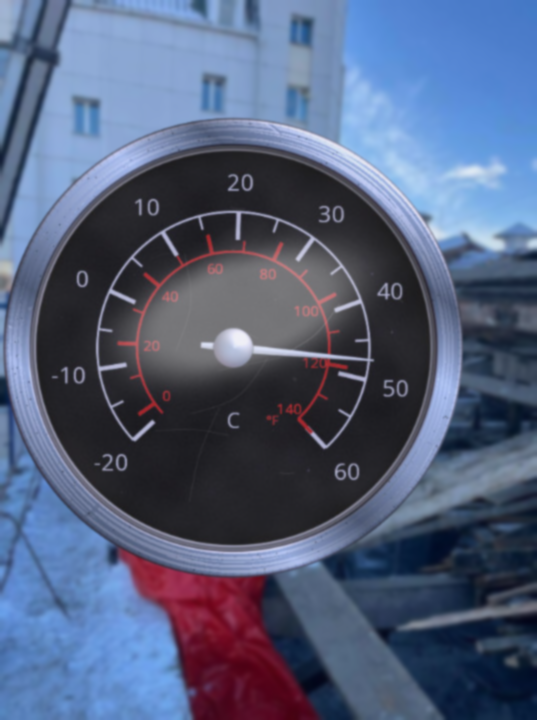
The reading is 47.5 °C
